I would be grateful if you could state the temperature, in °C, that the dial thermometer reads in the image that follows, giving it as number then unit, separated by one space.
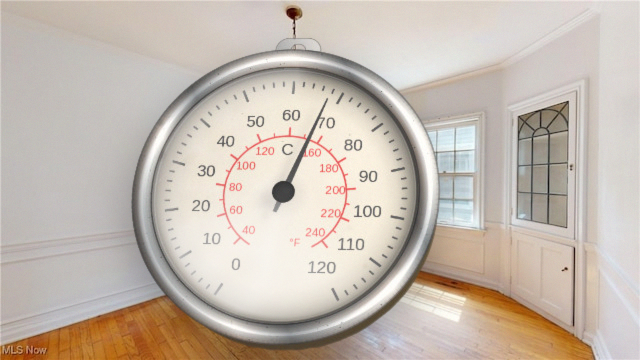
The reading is 68 °C
